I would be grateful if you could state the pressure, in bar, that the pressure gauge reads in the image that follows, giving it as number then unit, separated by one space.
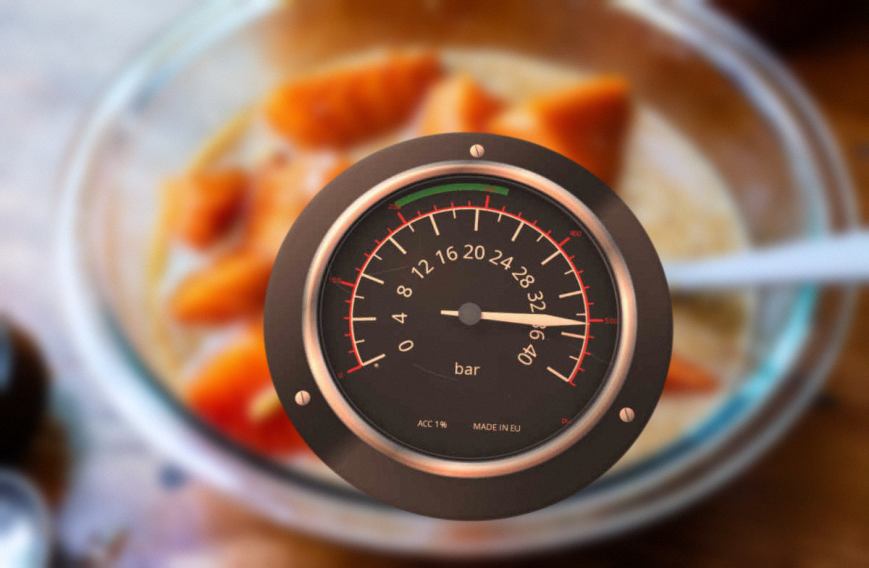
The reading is 35 bar
